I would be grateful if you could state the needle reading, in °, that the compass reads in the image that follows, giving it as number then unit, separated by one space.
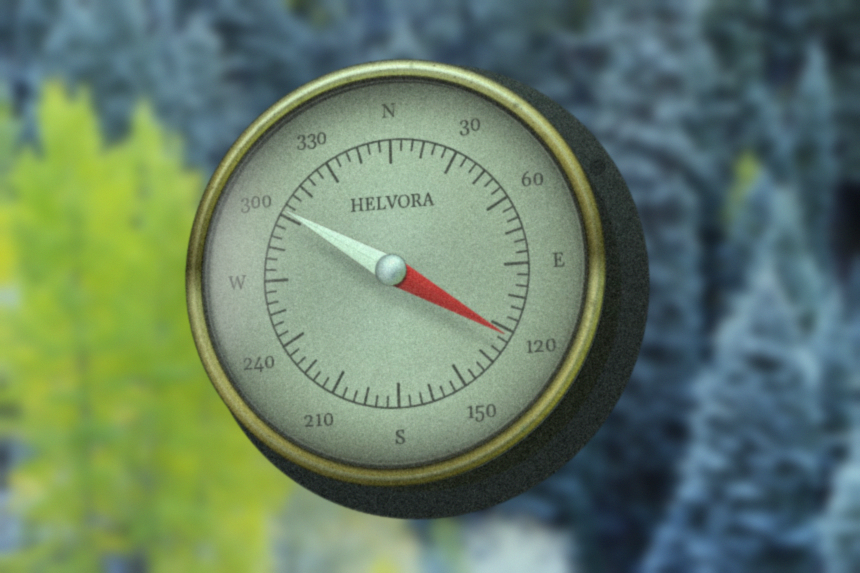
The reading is 122.5 °
